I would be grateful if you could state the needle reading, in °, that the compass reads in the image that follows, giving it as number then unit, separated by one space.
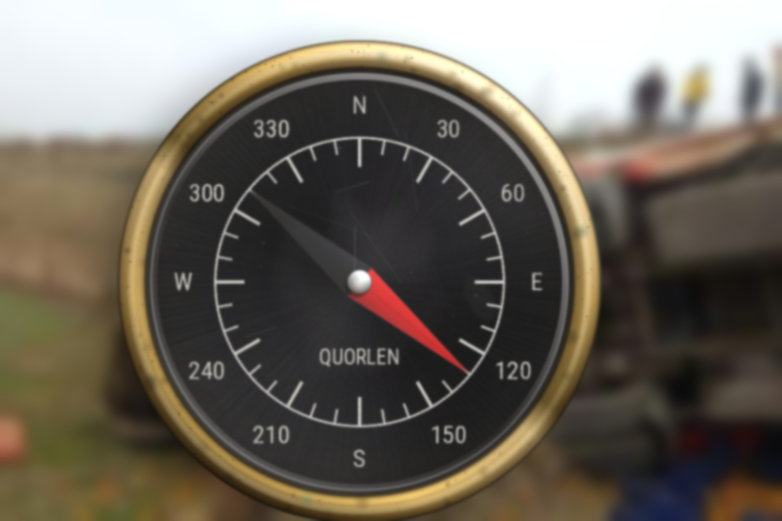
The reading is 130 °
